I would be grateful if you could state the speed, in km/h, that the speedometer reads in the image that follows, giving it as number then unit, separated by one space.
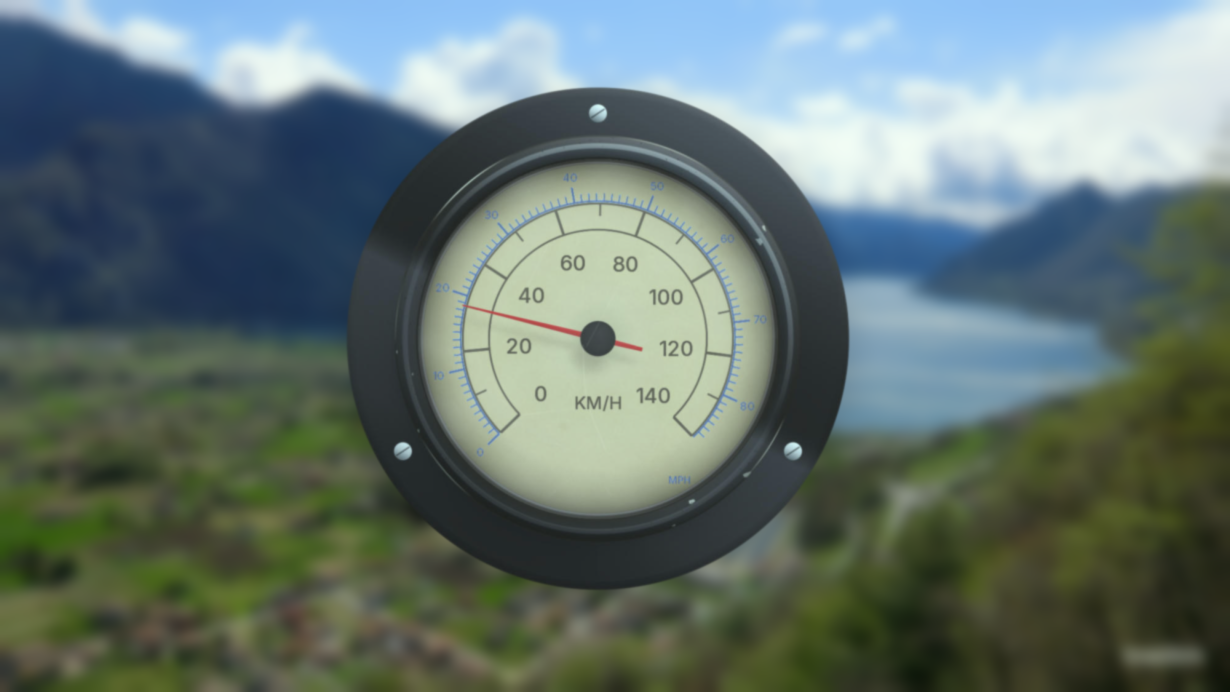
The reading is 30 km/h
